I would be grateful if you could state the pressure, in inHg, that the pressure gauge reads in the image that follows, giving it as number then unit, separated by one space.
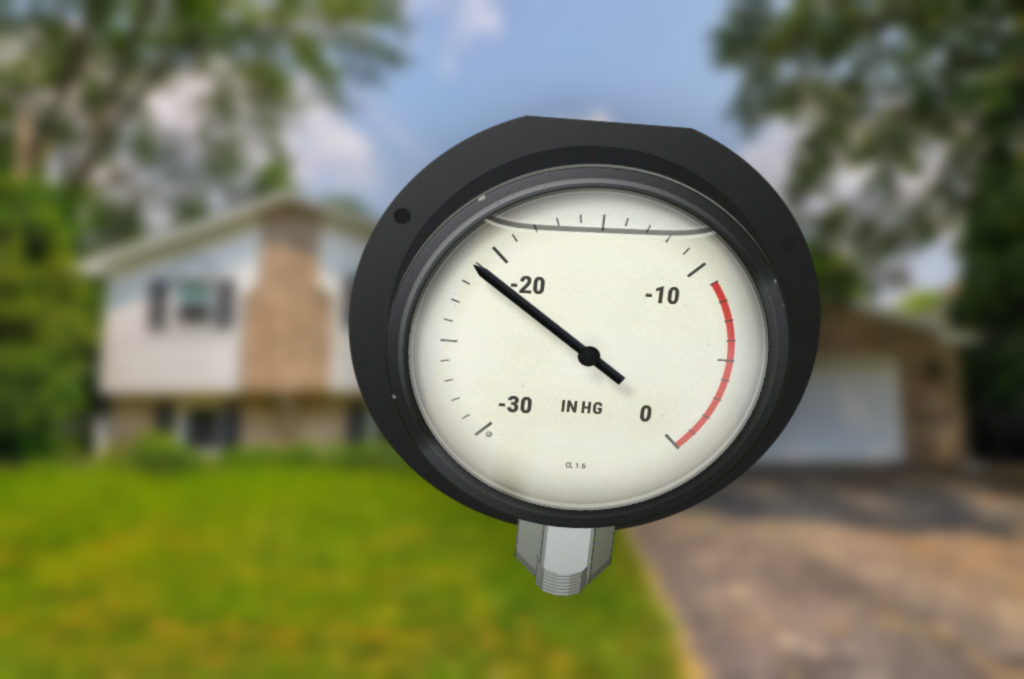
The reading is -21 inHg
